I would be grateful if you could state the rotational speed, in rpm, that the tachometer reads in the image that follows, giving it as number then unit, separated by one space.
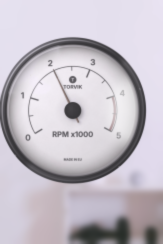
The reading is 2000 rpm
